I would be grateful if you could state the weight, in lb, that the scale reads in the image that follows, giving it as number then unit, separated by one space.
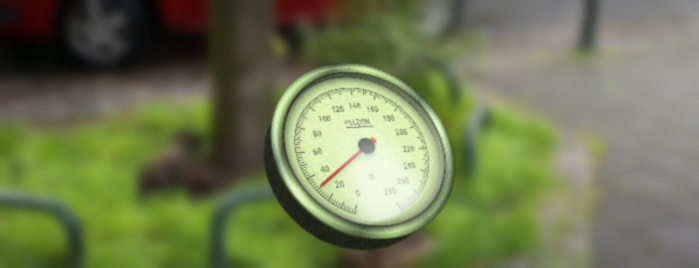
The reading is 30 lb
